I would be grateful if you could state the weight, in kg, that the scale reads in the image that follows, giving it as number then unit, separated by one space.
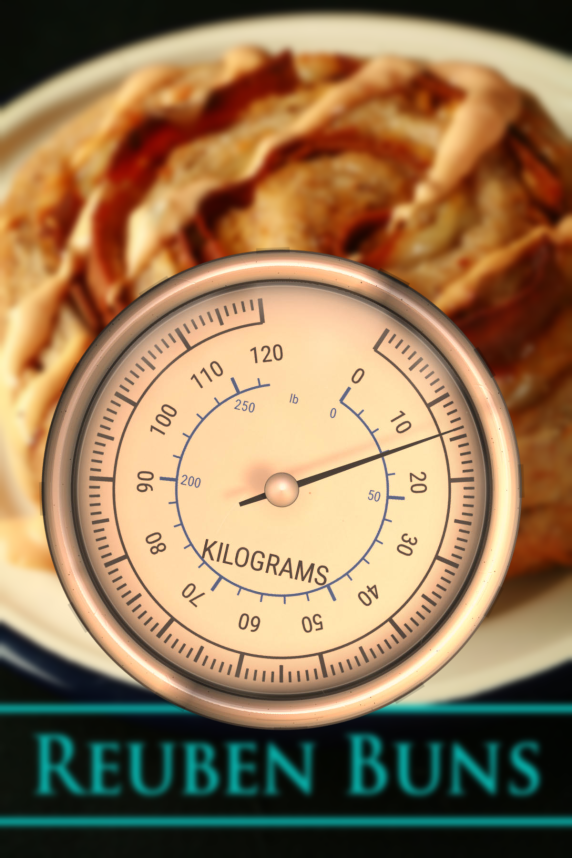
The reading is 14 kg
